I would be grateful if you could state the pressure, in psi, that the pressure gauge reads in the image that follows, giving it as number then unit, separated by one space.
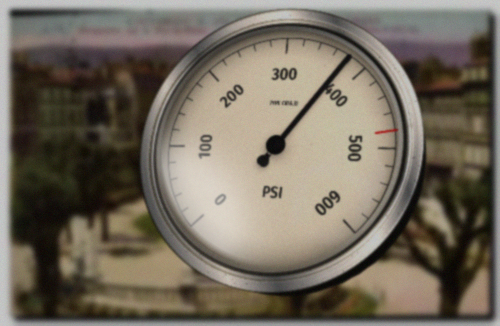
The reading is 380 psi
